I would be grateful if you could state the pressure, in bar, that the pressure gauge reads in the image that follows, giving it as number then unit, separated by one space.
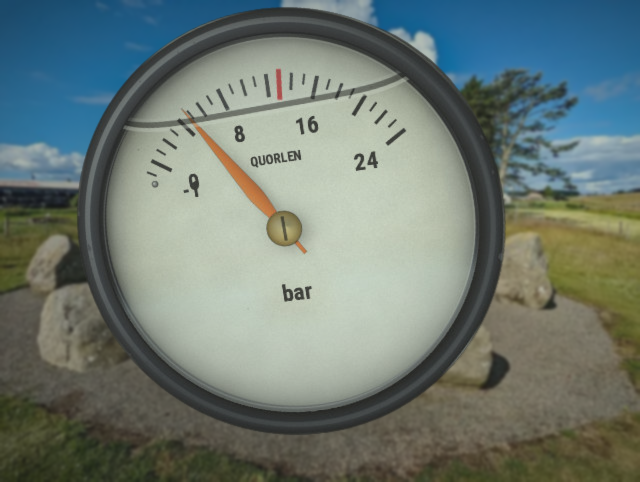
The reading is 5 bar
